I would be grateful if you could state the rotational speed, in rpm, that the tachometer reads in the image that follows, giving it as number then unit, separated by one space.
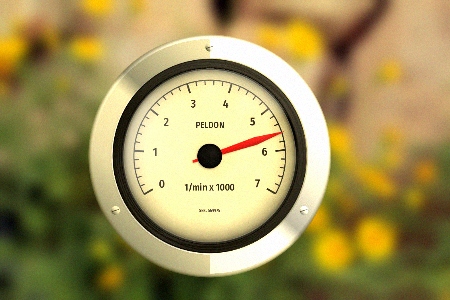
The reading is 5600 rpm
